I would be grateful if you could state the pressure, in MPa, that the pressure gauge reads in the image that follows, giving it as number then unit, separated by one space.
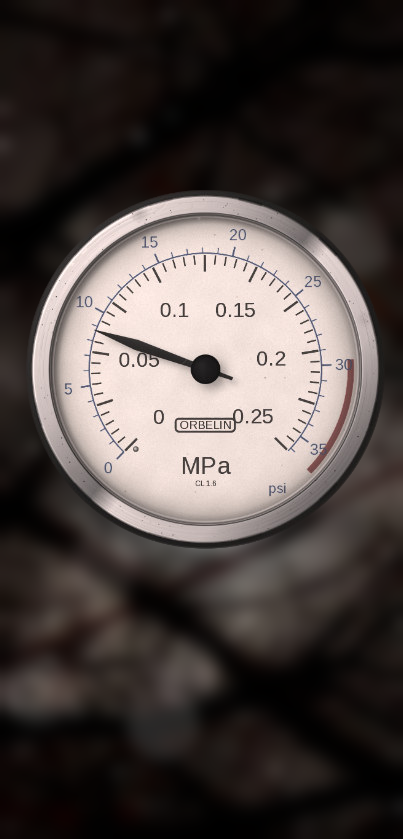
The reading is 0.06 MPa
